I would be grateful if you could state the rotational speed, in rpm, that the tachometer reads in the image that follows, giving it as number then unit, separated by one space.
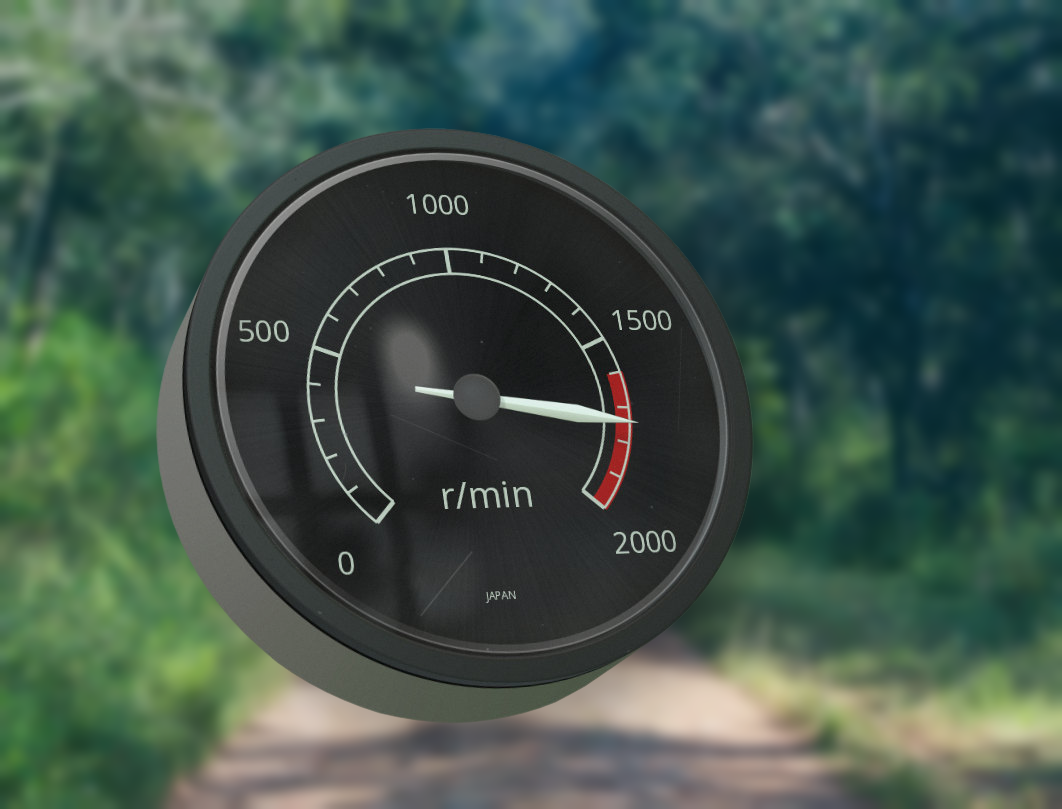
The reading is 1750 rpm
